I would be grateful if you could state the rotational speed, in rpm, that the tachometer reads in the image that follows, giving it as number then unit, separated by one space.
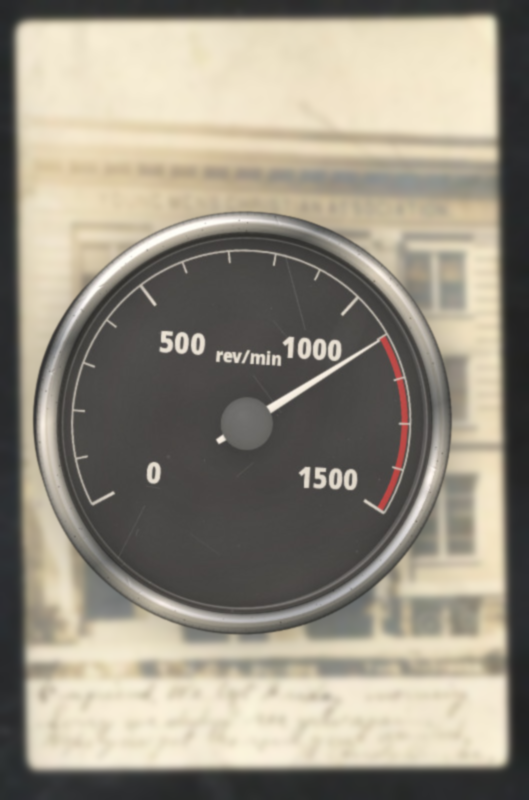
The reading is 1100 rpm
